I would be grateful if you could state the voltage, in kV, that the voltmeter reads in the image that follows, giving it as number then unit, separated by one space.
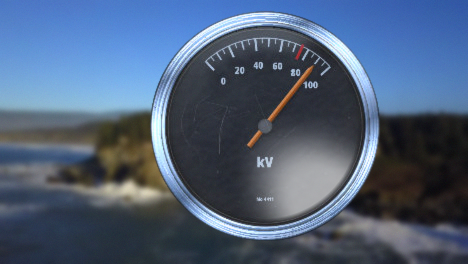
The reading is 90 kV
